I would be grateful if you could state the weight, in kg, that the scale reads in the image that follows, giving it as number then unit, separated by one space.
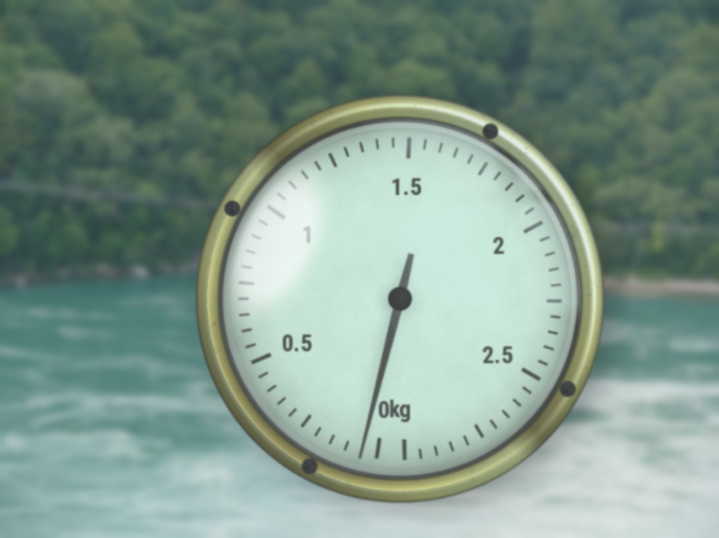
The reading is 0.05 kg
